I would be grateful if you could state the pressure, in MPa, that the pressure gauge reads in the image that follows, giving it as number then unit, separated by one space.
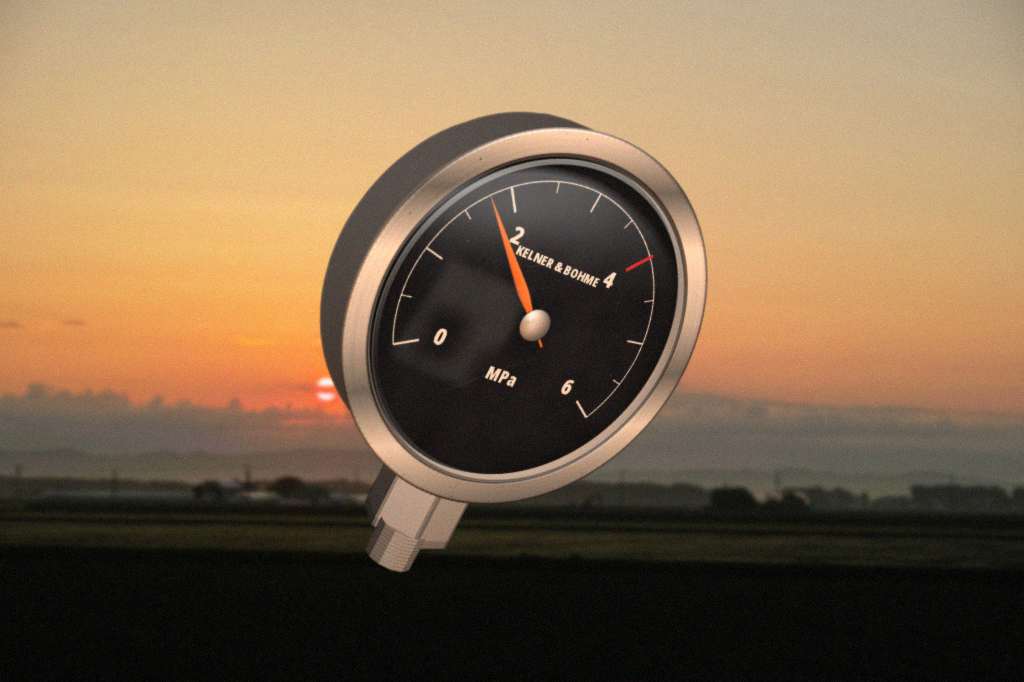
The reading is 1.75 MPa
